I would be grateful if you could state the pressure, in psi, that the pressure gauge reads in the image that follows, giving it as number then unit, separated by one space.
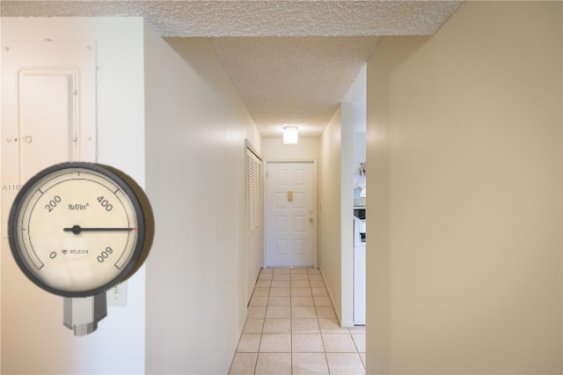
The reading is 500 psi
